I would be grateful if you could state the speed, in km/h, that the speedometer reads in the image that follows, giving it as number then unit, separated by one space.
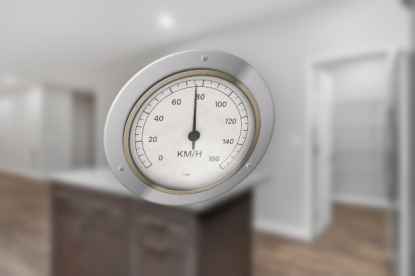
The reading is 75 km/h
